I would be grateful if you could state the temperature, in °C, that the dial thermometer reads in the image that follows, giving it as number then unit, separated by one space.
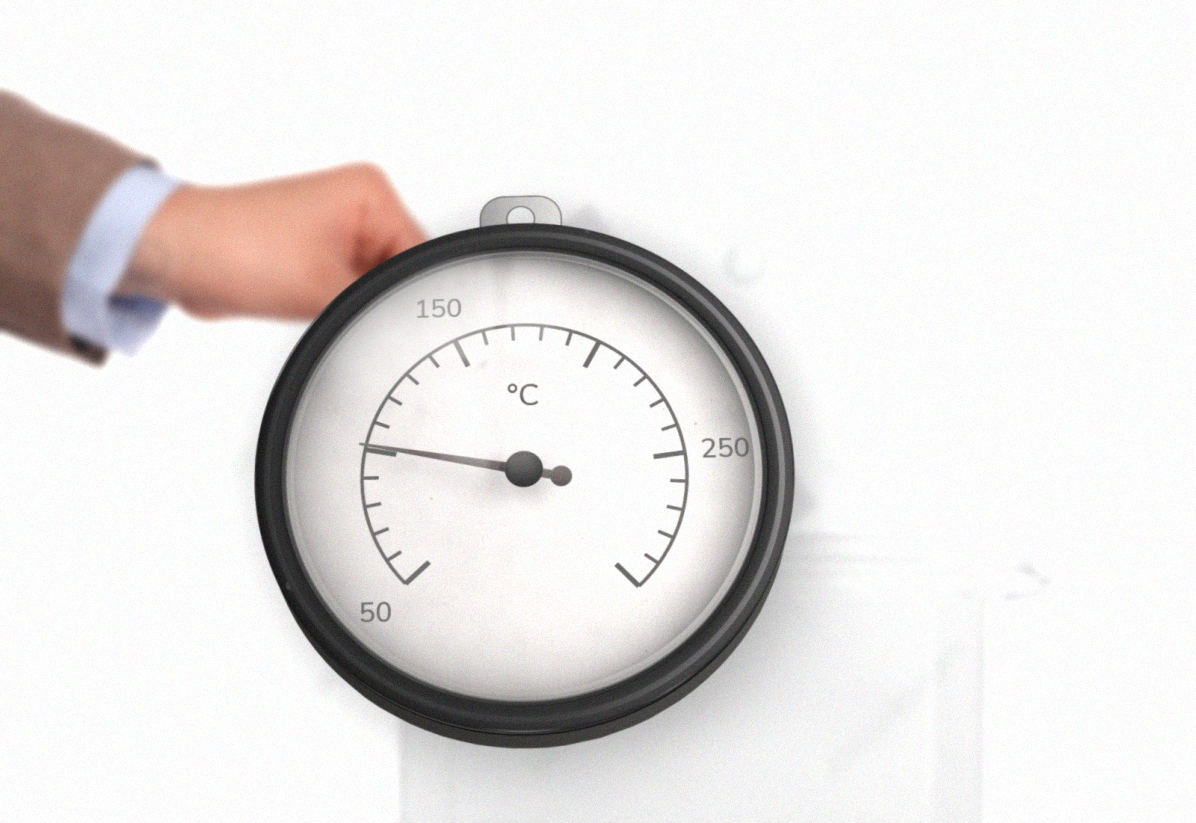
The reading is 100 °C
